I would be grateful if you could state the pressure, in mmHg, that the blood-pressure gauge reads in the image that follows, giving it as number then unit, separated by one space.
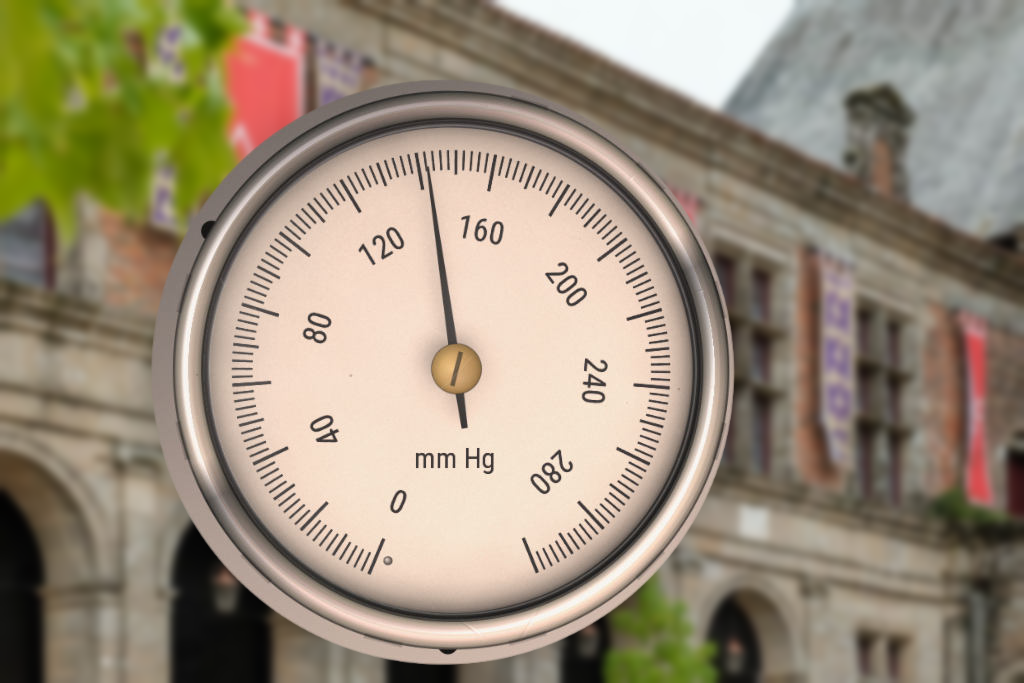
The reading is 142 mmHg
